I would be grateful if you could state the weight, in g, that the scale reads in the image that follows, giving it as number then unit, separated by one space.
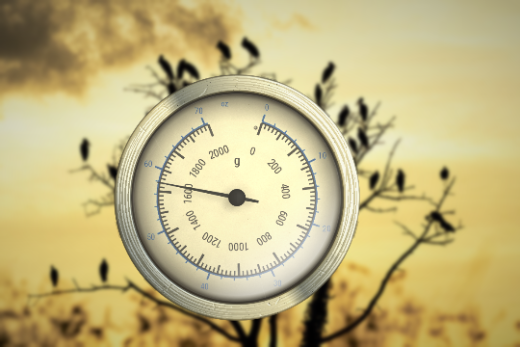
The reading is 1640 g
